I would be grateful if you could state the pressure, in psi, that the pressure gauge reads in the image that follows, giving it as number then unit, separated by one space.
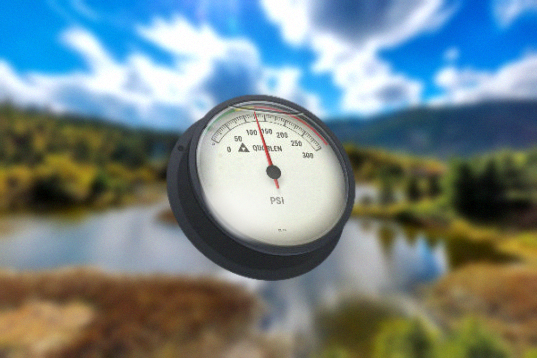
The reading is 125 psi
